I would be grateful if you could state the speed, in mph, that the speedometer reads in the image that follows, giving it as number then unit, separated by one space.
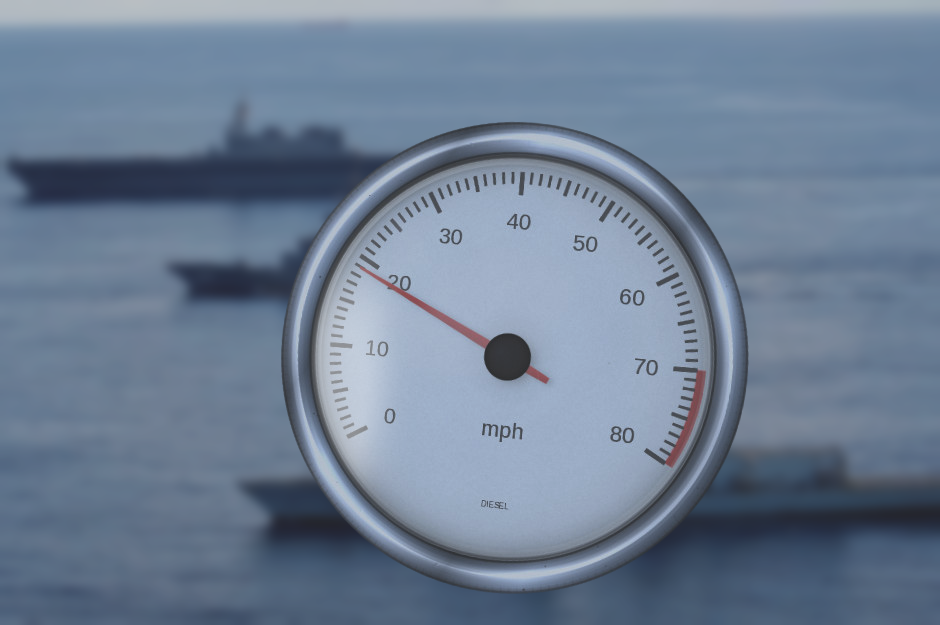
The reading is 19 mph
